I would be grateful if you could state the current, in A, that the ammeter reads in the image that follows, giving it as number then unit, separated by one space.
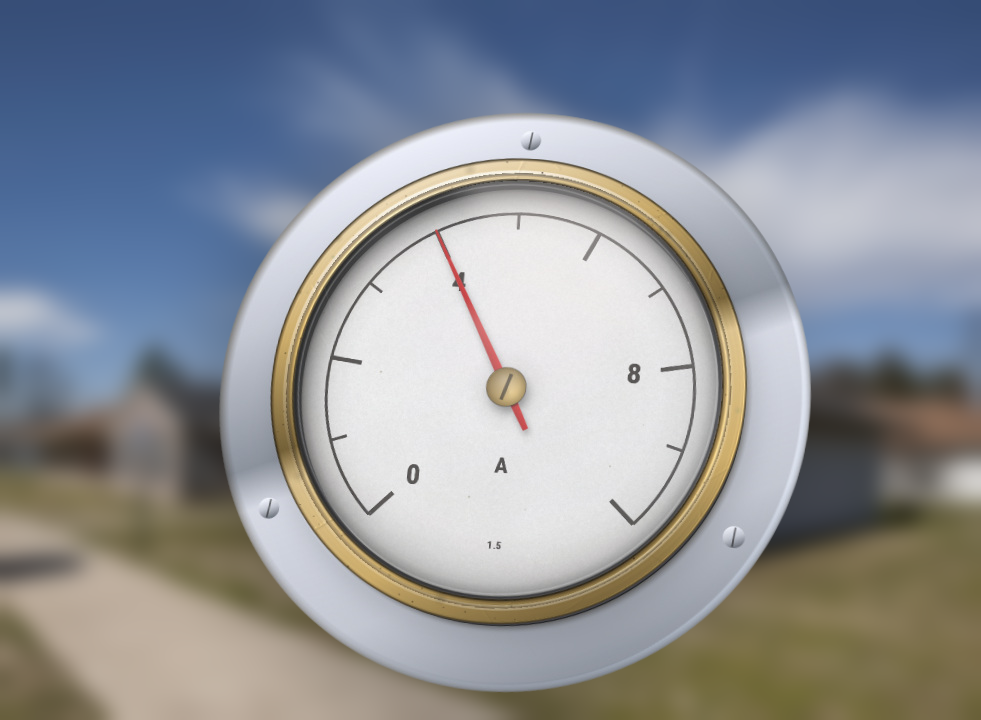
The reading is 4 A
